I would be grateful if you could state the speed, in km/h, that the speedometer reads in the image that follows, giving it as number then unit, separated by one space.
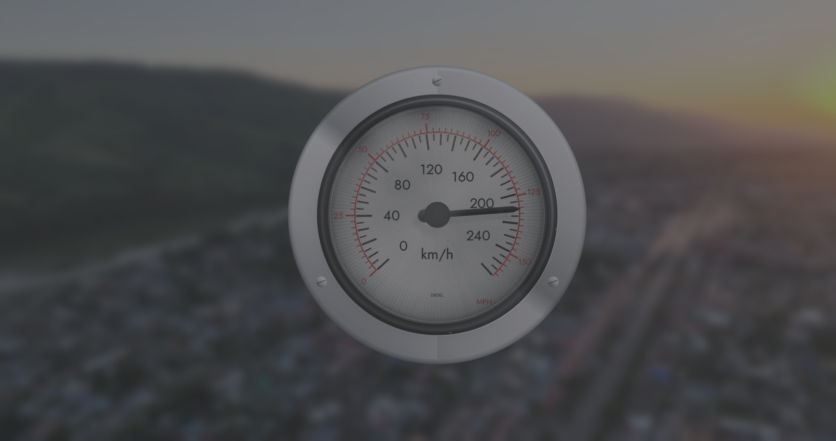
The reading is 210 km/h
